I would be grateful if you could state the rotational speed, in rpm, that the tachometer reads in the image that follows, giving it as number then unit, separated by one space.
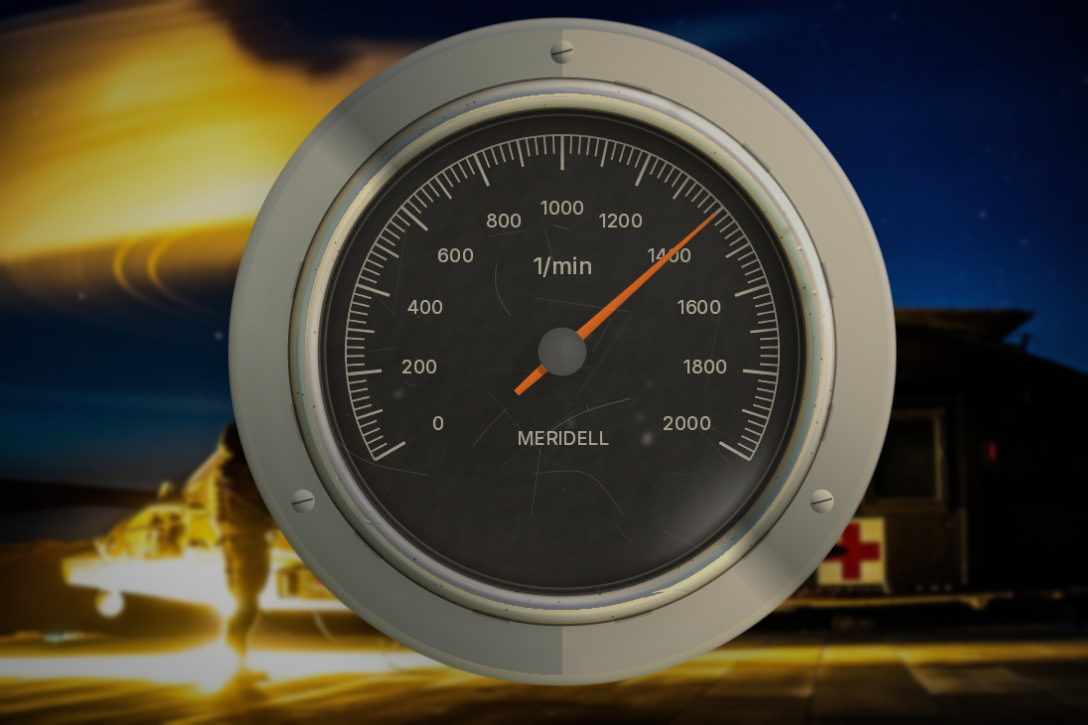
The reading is 1400 rpm
